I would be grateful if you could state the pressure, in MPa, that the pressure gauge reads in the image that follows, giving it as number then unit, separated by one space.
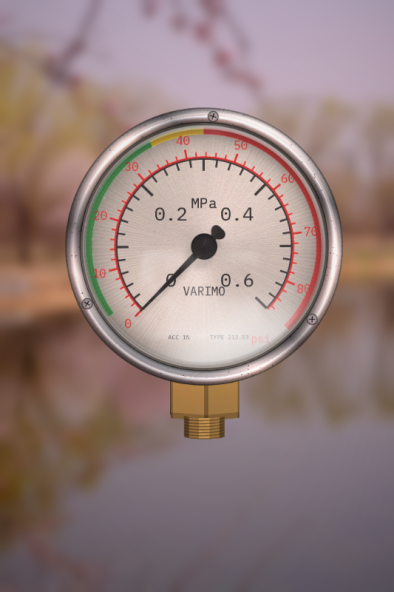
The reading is 0 MPa
